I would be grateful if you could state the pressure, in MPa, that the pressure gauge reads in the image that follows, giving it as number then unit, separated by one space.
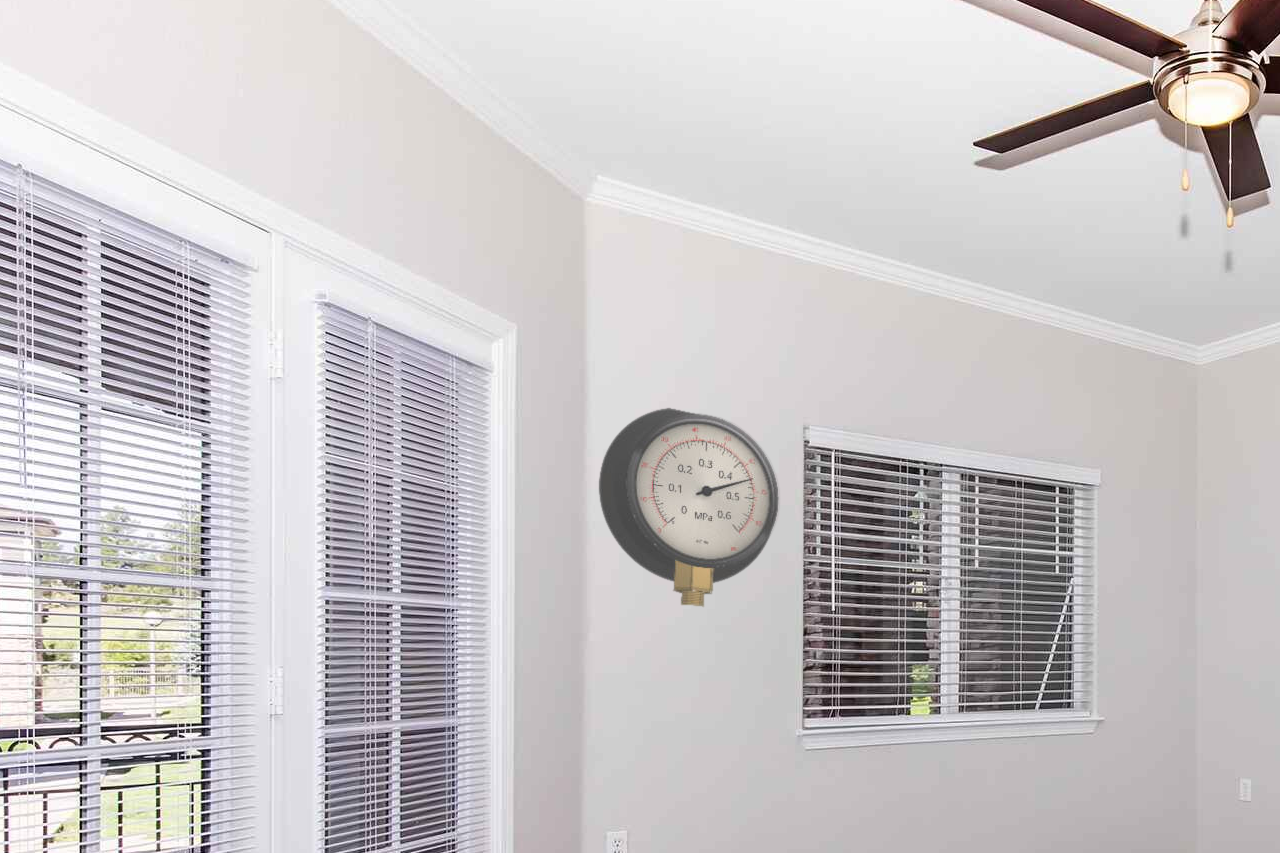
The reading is 0.45 MPa
